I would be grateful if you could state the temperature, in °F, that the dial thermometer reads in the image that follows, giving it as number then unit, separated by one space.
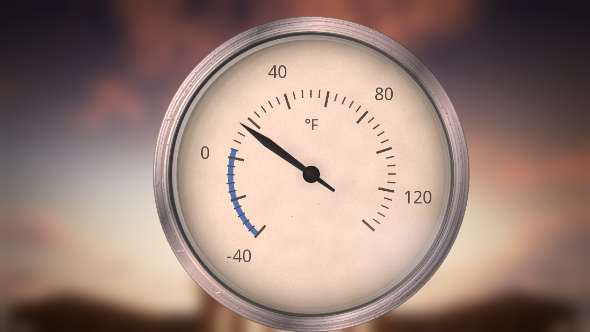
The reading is 16 °F
